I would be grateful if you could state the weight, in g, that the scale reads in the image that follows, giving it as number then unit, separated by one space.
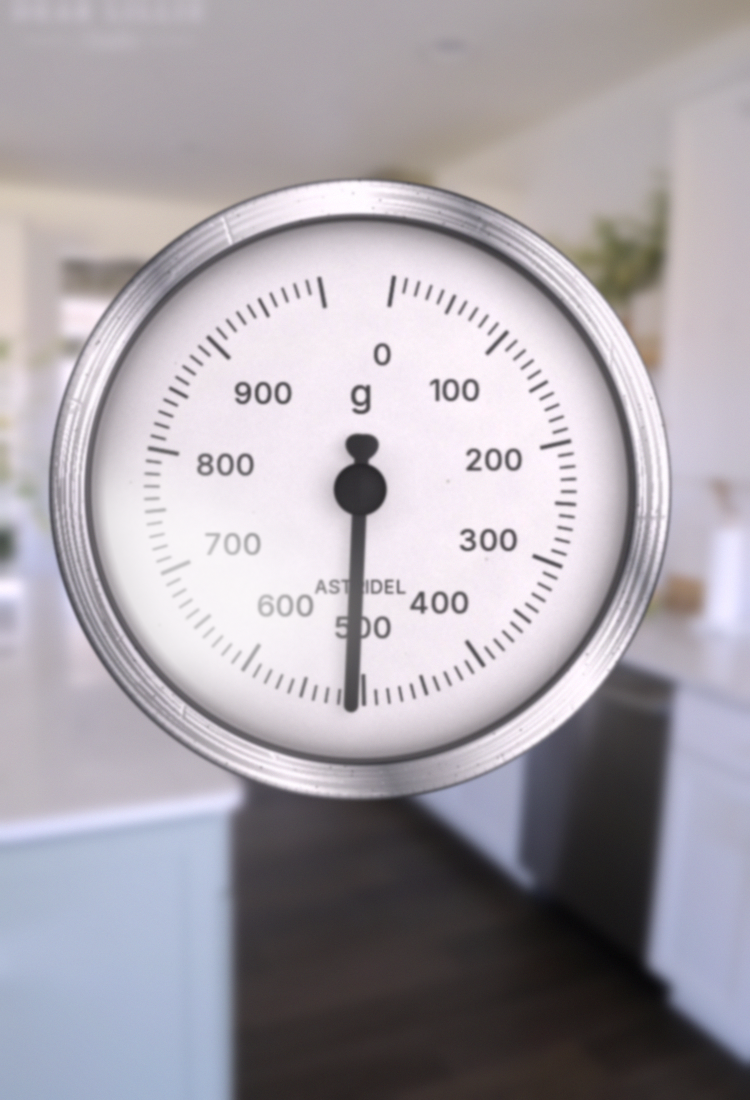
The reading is 510 g
